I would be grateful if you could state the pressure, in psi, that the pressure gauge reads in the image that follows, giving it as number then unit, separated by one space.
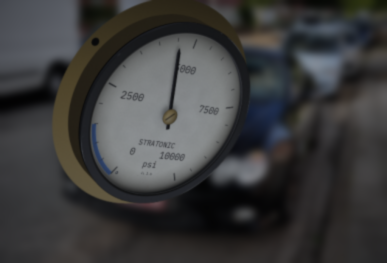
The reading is 4500 psi
